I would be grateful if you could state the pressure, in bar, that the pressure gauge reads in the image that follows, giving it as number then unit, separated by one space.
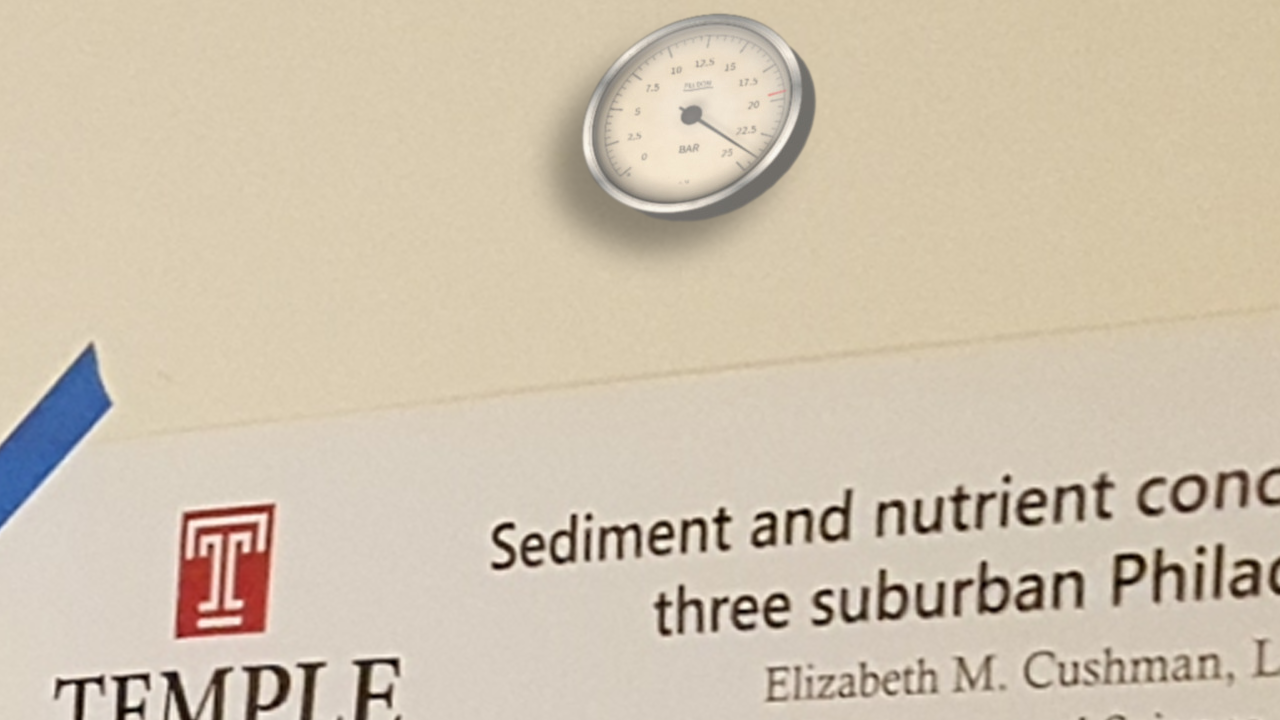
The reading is 24 bar
